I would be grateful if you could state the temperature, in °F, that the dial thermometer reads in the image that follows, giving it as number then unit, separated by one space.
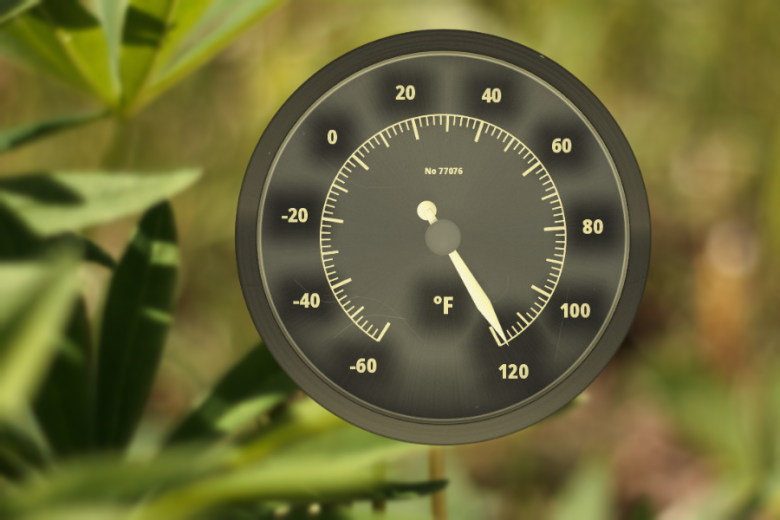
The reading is 118 °F
